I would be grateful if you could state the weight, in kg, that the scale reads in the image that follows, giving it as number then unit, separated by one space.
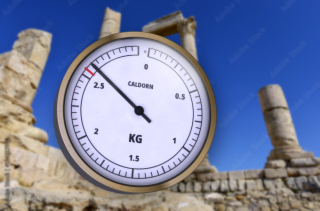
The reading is 2.6 kg
